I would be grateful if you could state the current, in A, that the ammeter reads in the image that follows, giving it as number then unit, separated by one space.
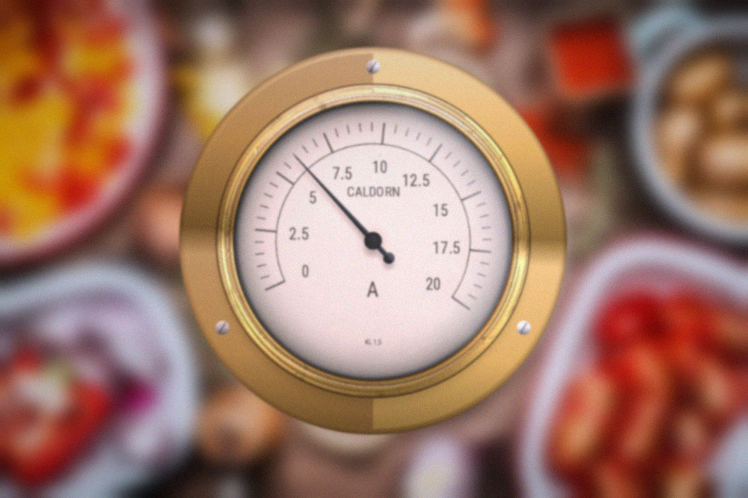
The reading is 6 A
